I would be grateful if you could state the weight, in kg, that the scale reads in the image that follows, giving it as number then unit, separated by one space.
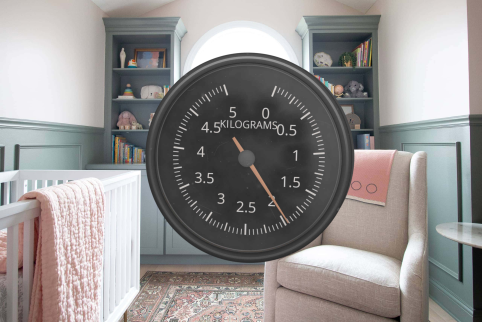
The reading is 1.95 kg
